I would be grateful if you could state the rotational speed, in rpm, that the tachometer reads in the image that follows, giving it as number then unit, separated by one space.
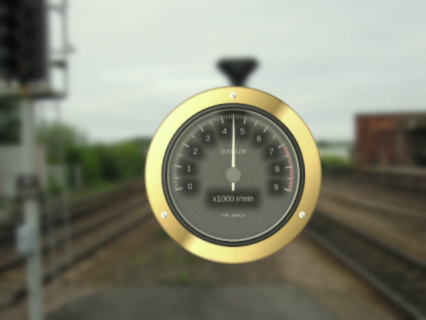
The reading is 4500 rpm
